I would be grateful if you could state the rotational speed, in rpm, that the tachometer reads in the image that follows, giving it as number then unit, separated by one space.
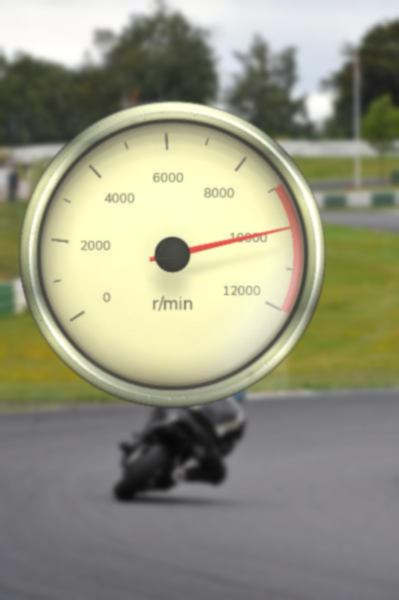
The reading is 10000 rpm
